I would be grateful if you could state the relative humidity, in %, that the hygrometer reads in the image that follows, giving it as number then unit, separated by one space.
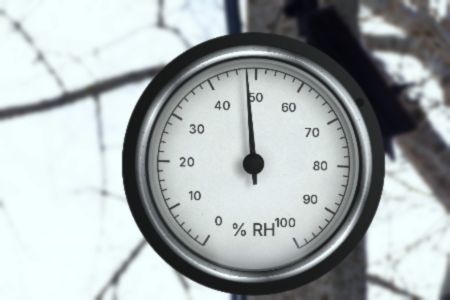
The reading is 48 %
